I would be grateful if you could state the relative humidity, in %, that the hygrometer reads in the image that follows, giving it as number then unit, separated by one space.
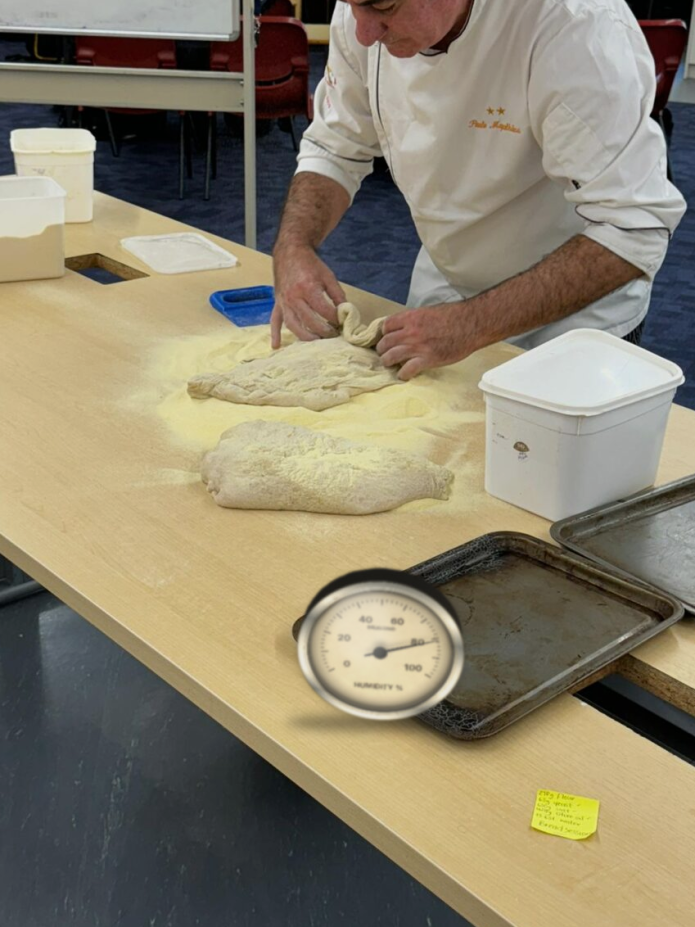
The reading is 80 %
